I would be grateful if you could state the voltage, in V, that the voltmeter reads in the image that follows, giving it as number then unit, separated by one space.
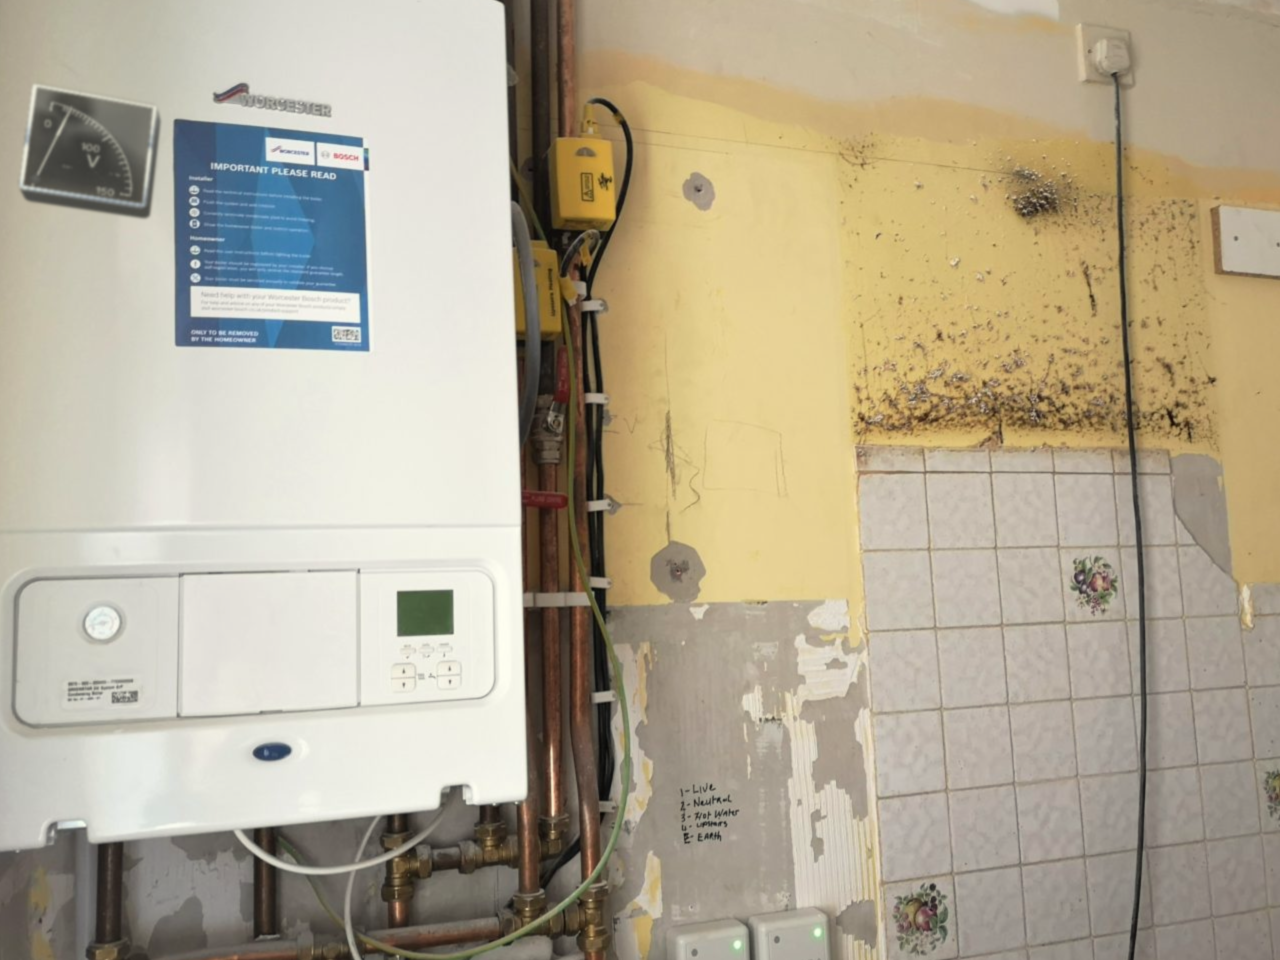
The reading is 50 V
